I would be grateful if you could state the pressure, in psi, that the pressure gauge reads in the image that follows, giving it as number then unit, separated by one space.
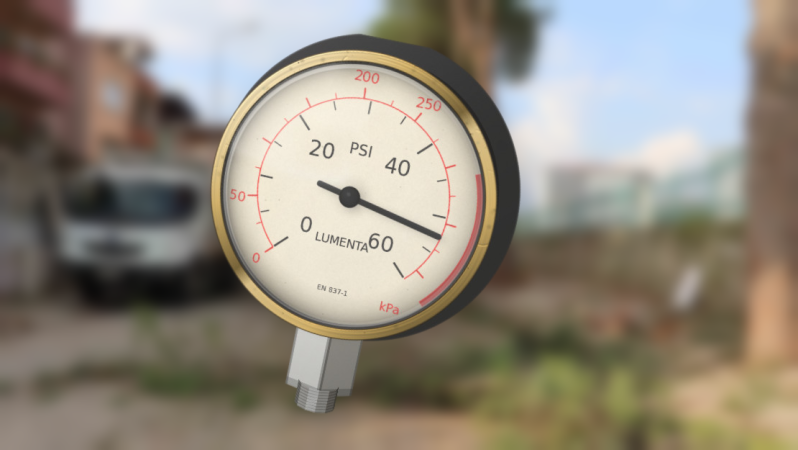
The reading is 52.5 psi
